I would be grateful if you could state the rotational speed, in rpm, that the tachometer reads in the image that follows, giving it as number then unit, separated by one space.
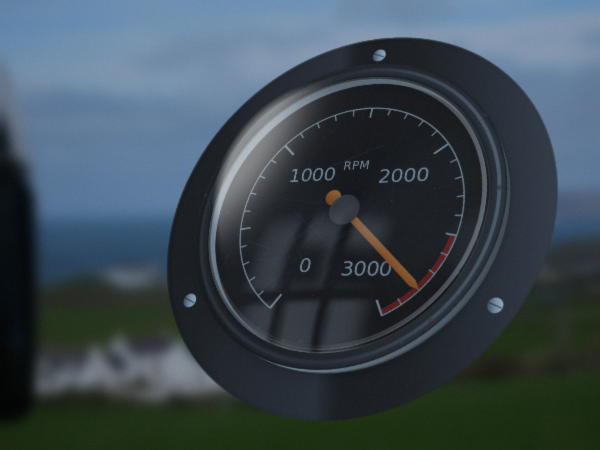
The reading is 2800 rpm
